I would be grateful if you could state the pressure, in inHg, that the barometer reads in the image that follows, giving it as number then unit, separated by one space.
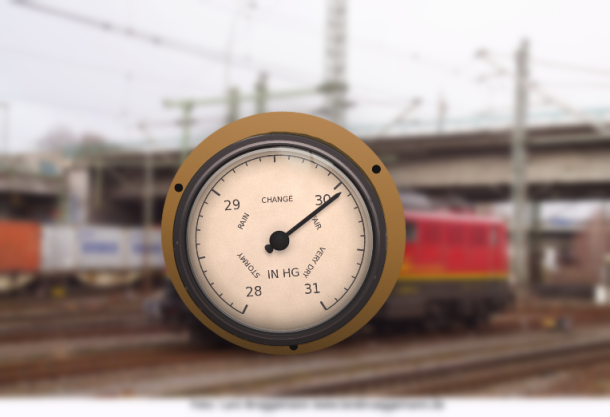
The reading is 30.05 inHg
